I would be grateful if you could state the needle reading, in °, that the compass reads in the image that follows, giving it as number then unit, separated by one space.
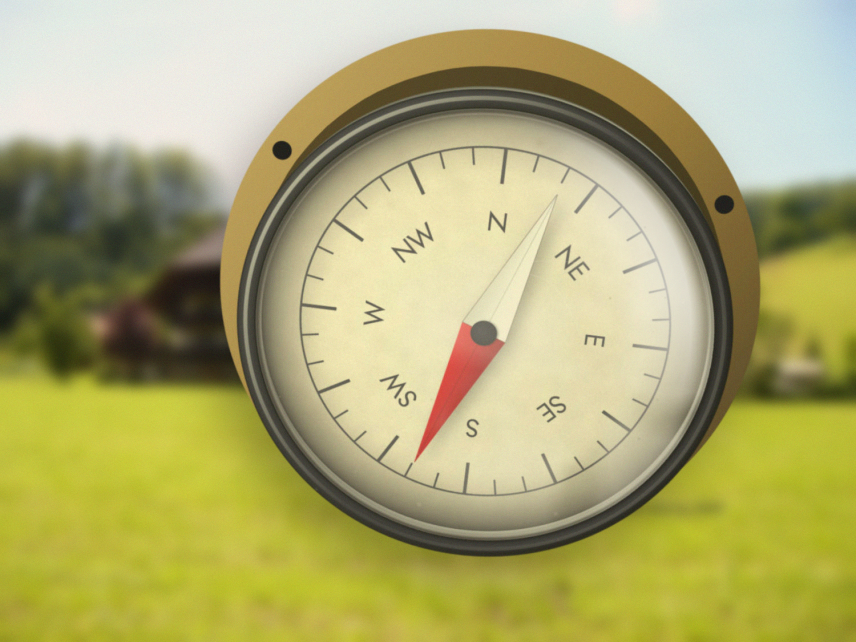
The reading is 200 °
